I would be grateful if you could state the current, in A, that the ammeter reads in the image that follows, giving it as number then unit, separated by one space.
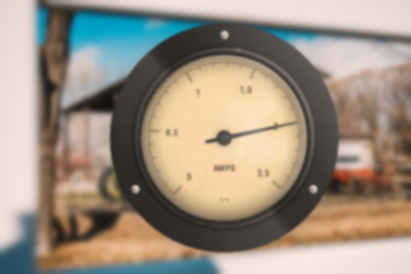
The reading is 2 A
